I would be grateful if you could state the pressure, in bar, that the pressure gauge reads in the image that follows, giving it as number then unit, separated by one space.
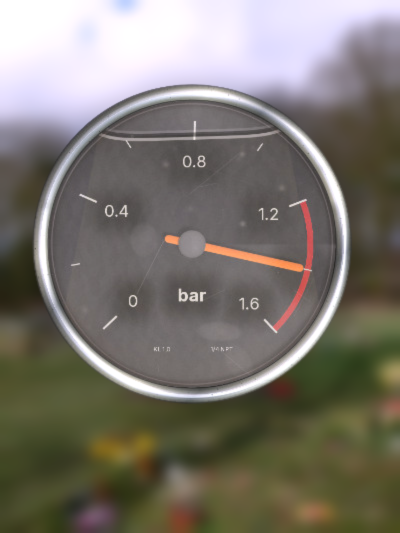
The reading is 1.4 bar
